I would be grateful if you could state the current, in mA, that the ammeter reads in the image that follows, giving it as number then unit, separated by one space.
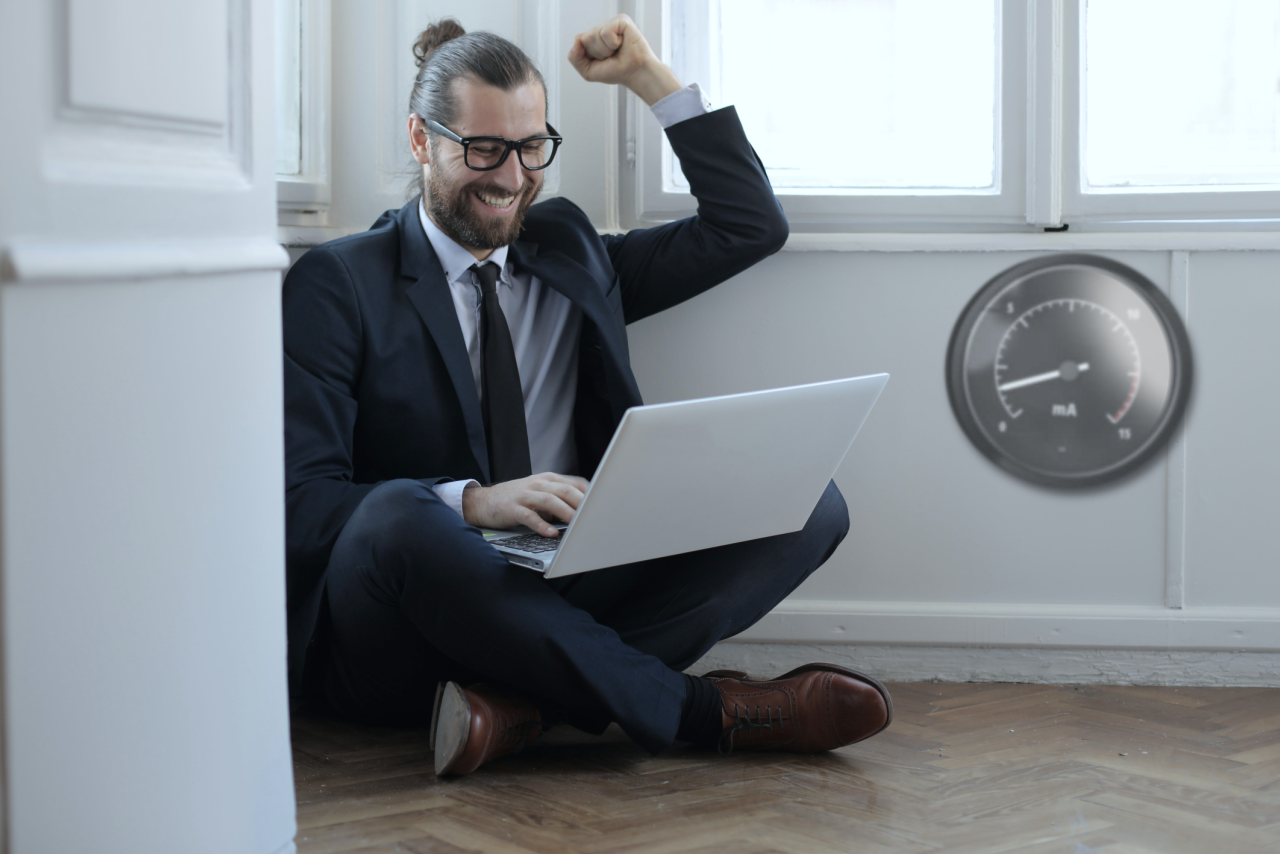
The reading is 1.5 mA
